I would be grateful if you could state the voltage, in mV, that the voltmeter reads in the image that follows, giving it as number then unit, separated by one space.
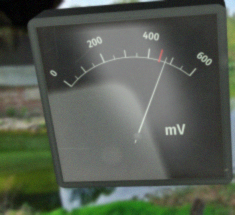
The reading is 475 mV
